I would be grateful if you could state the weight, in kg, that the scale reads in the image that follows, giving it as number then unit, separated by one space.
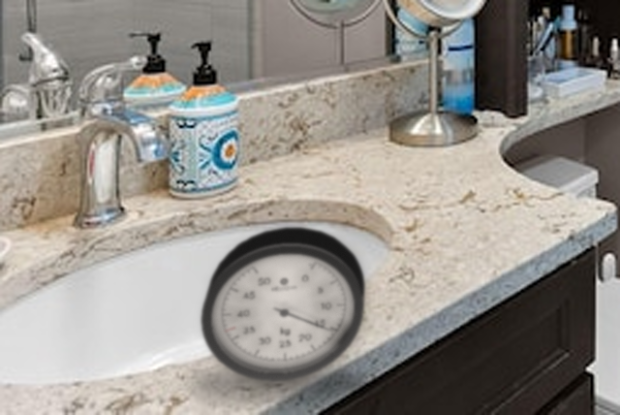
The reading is 15 kg
